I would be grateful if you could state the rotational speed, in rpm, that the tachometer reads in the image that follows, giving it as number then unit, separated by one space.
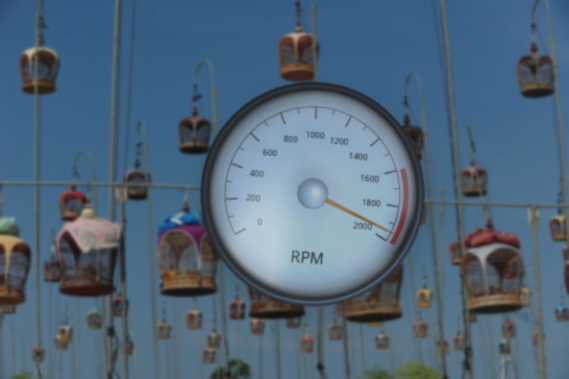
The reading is 1950 rpm
